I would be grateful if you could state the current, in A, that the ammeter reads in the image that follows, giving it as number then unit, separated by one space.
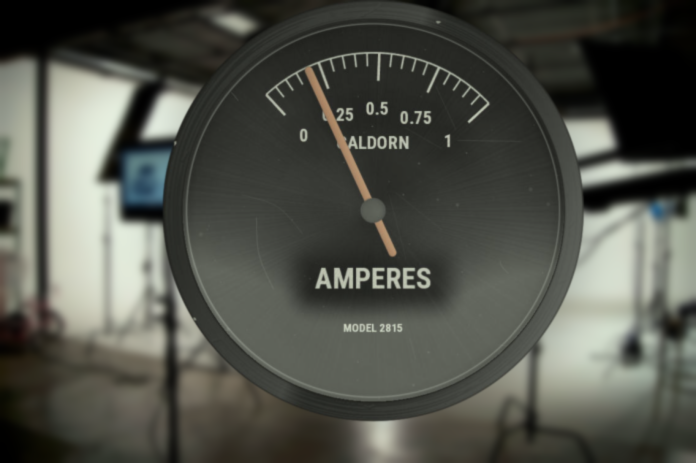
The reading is 0.2 A
